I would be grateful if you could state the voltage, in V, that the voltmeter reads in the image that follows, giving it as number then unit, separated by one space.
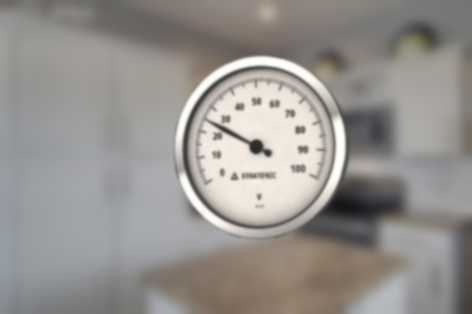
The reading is 25 V
